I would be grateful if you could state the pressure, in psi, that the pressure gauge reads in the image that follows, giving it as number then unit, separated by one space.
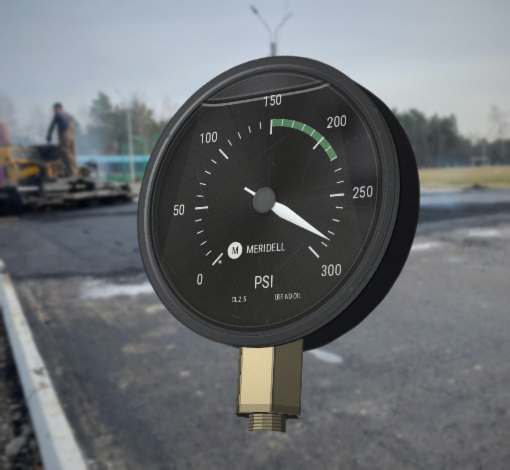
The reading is 285 psi
